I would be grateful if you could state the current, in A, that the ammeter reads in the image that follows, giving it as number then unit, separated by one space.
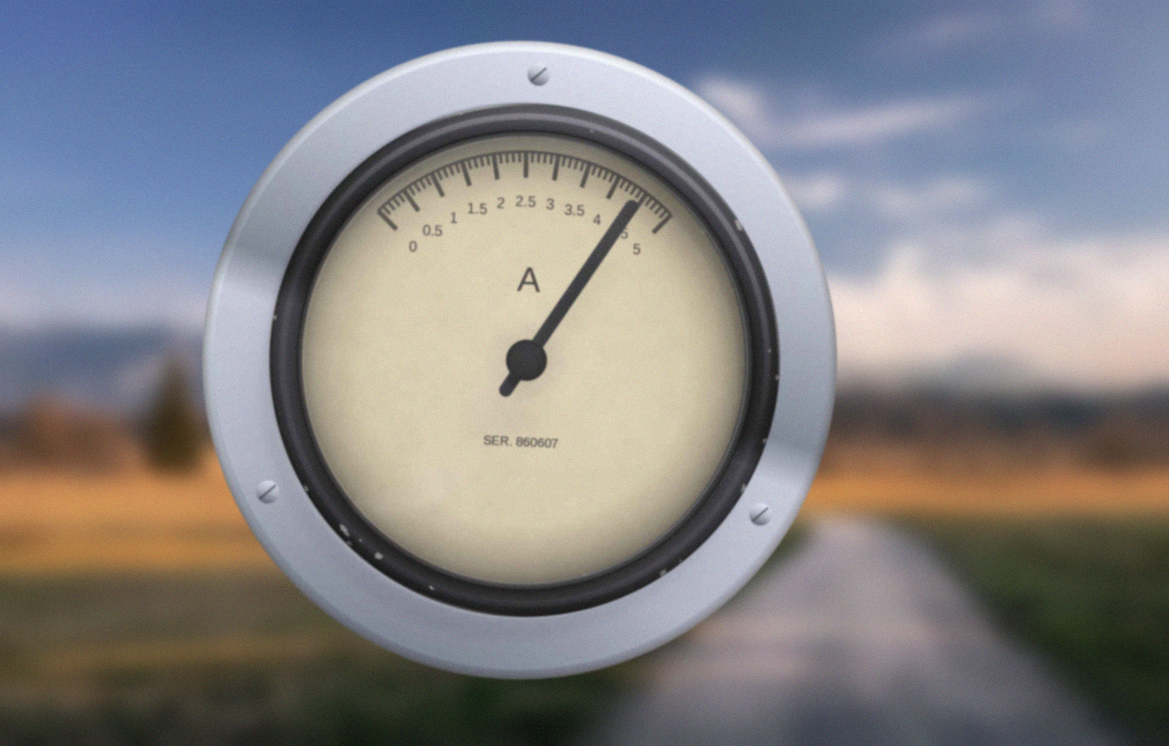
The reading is 4.4 A
